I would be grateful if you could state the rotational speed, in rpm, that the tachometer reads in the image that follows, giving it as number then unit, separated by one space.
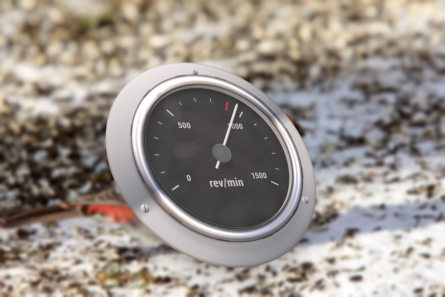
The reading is 950 rpm
